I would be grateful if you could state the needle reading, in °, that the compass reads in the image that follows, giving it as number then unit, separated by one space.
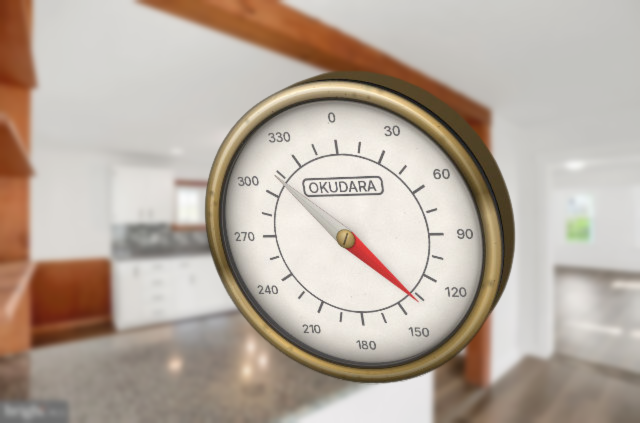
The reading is 135 °
